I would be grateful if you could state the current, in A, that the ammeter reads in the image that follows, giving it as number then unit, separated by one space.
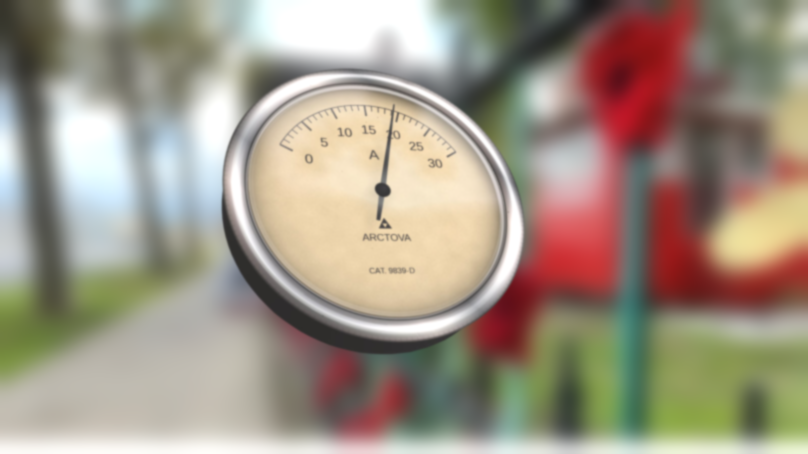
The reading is 19 A
